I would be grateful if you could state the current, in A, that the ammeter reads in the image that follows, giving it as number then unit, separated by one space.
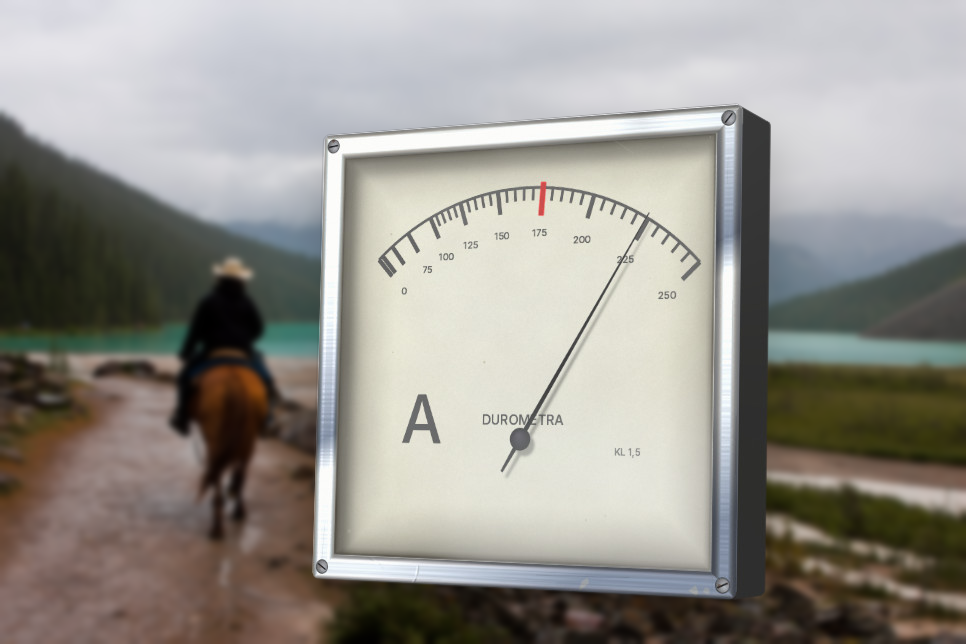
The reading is 225 A
